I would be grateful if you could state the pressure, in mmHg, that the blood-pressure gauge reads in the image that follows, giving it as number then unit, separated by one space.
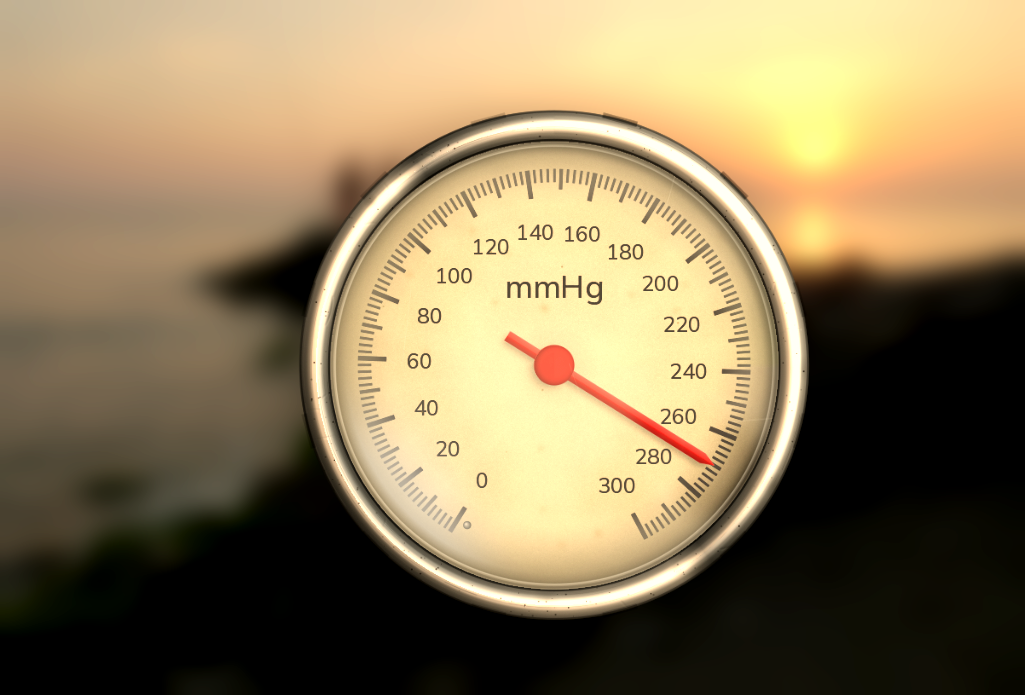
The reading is 270 mmHg
